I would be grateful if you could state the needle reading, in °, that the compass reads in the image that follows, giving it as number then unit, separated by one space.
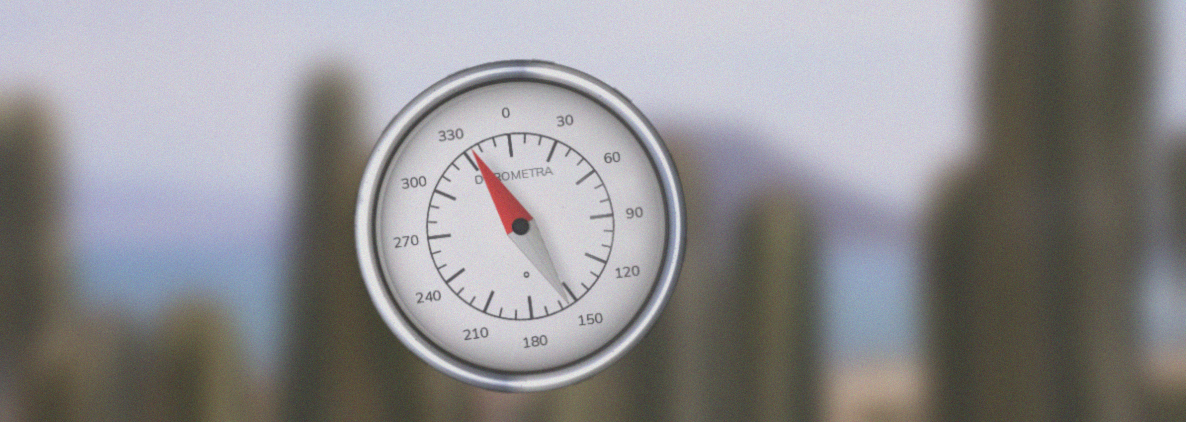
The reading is 335 °
